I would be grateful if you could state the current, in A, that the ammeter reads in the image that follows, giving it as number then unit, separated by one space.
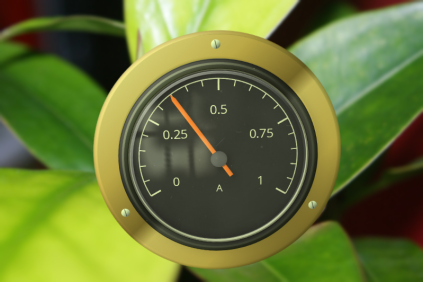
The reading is 0.35 A
